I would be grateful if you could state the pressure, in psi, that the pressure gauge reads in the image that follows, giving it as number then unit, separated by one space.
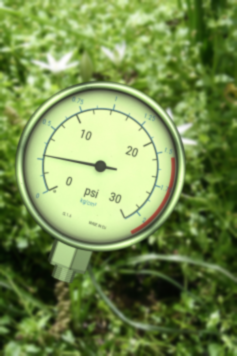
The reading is 4 psi
